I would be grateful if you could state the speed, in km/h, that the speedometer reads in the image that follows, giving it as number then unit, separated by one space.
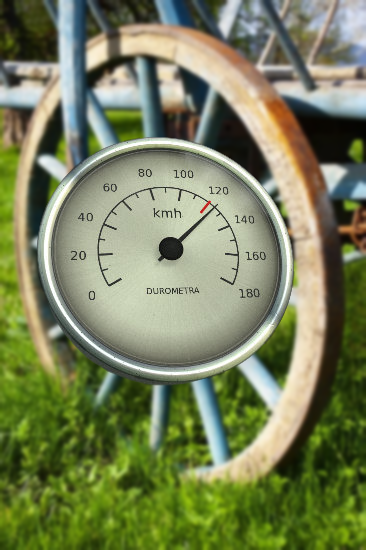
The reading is 125 km/h
